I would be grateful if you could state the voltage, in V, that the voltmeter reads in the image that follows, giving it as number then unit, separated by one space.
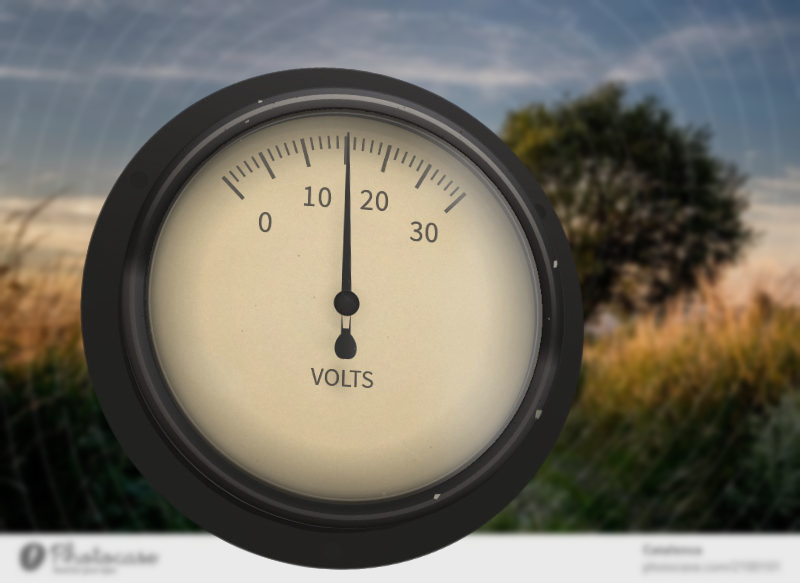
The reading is 15 V
